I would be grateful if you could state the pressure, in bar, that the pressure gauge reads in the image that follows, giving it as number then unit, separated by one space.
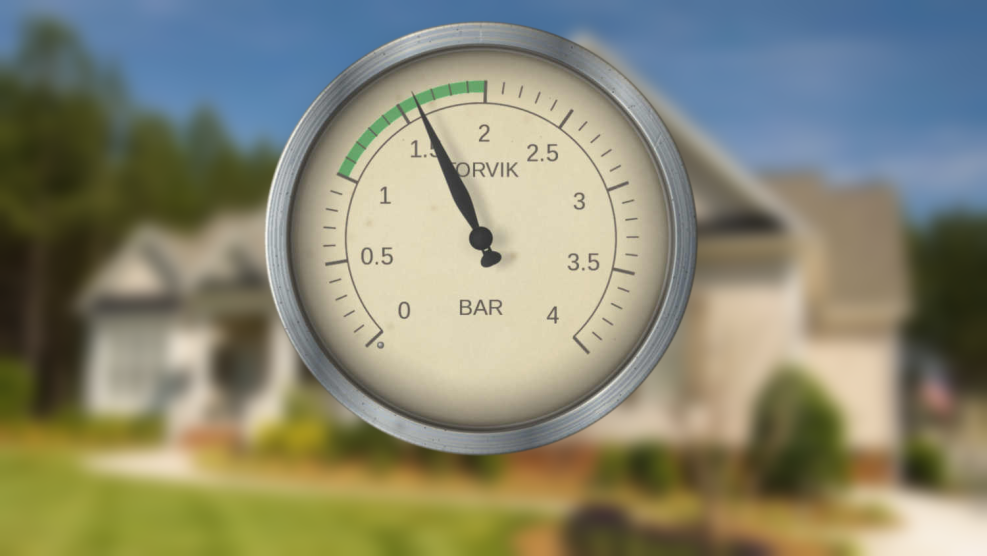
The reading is 1.6 bar
